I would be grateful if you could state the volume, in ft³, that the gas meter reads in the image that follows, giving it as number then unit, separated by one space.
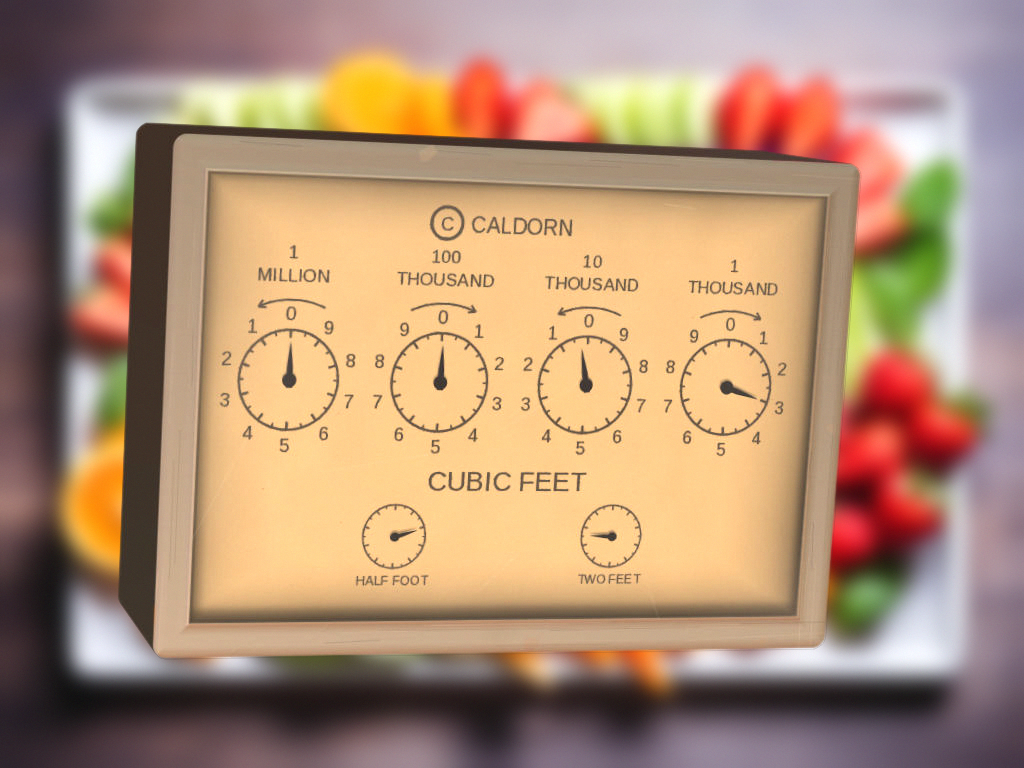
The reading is 300 ft³
